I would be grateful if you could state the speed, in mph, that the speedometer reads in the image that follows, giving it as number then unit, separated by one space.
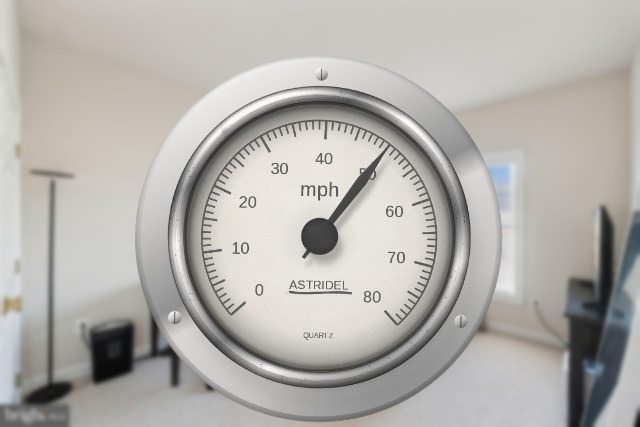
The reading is 50 mph
